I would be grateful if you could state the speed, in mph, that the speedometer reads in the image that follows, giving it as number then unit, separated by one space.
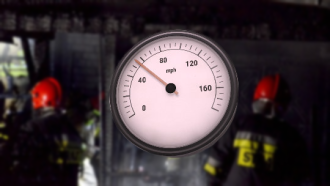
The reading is 55 mph
